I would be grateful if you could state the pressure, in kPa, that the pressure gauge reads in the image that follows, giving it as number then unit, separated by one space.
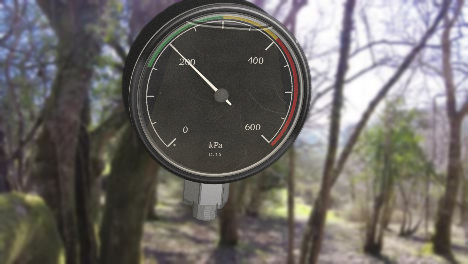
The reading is 200 kPa
